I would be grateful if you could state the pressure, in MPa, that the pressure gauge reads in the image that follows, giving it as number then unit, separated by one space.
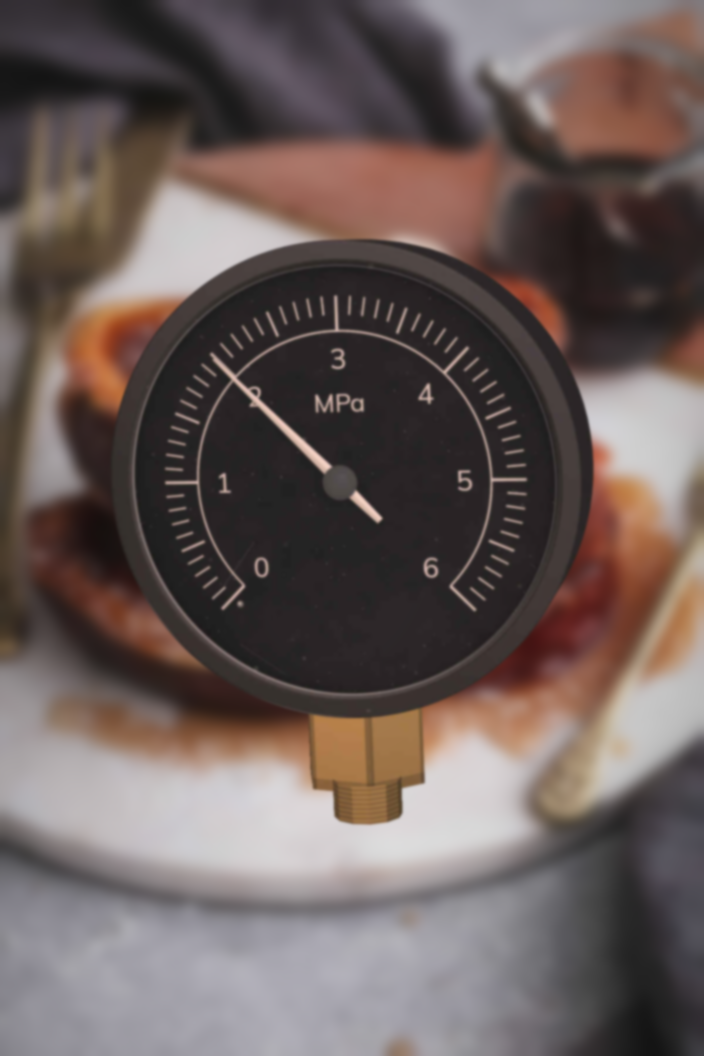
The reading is 2 MPa
